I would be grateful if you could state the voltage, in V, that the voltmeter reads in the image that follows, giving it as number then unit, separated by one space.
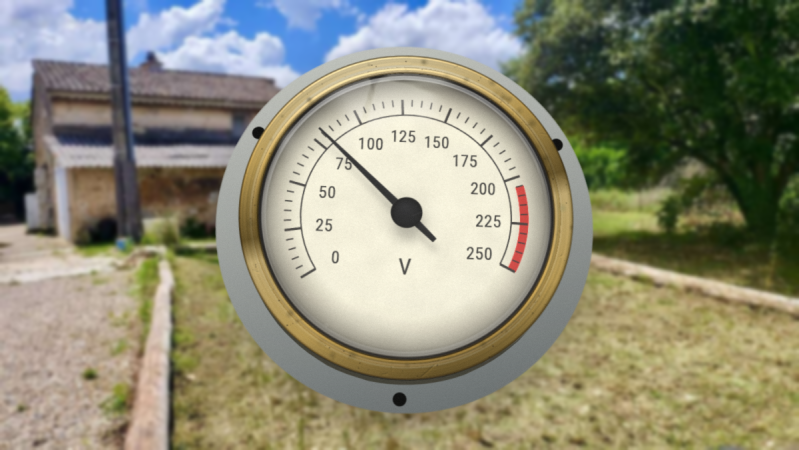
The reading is 80 V
